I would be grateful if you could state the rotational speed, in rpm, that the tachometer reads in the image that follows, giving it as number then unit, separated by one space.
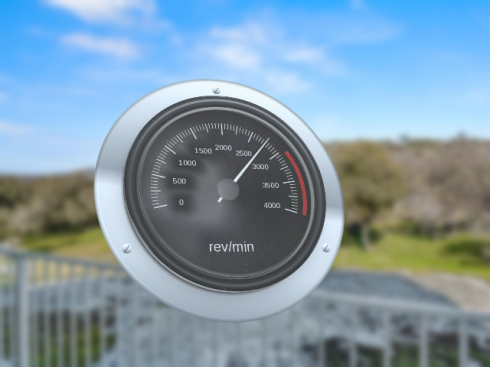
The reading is 2750 rpm
